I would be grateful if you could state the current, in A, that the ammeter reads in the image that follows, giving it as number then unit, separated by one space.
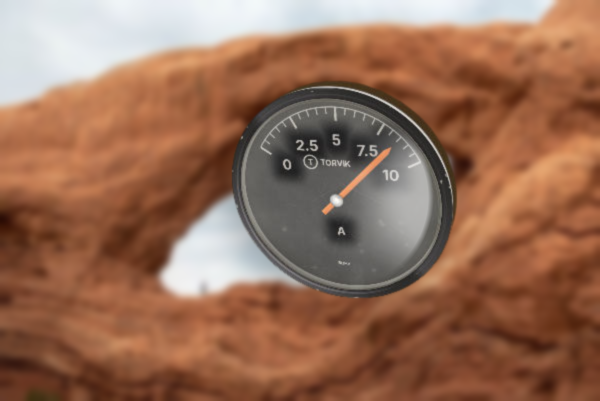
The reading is 8.5 A
